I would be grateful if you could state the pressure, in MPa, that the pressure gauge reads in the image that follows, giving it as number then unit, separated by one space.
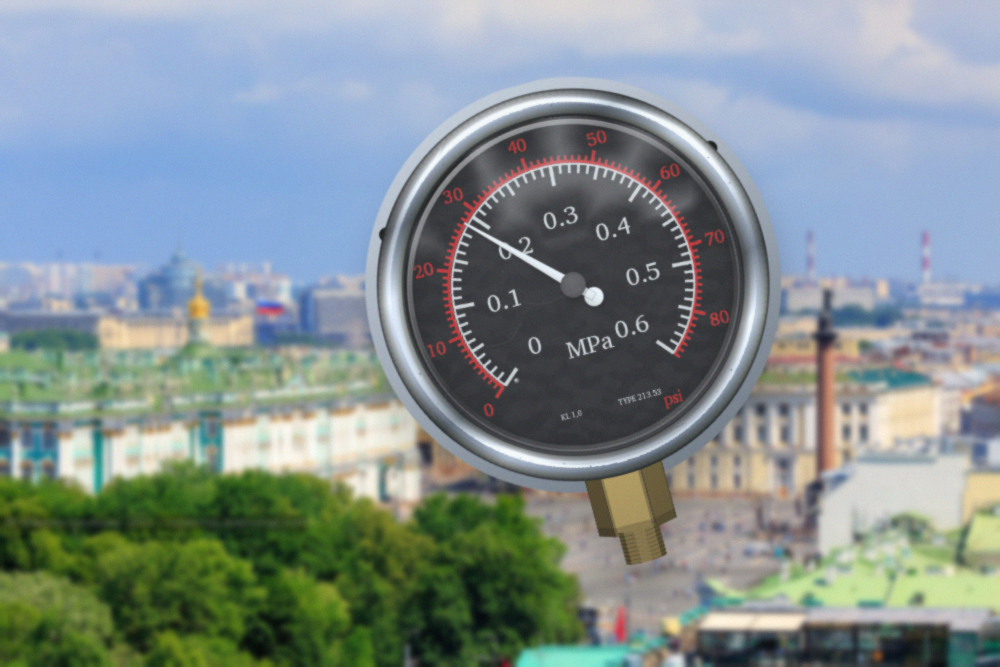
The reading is 0.19 MPa
